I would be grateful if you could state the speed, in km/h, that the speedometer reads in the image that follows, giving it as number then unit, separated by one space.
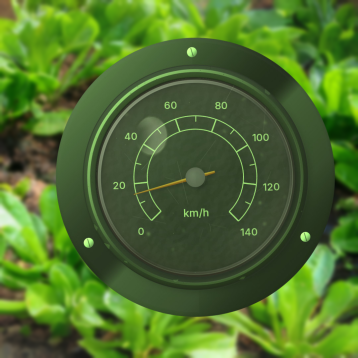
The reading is 15 km/h
